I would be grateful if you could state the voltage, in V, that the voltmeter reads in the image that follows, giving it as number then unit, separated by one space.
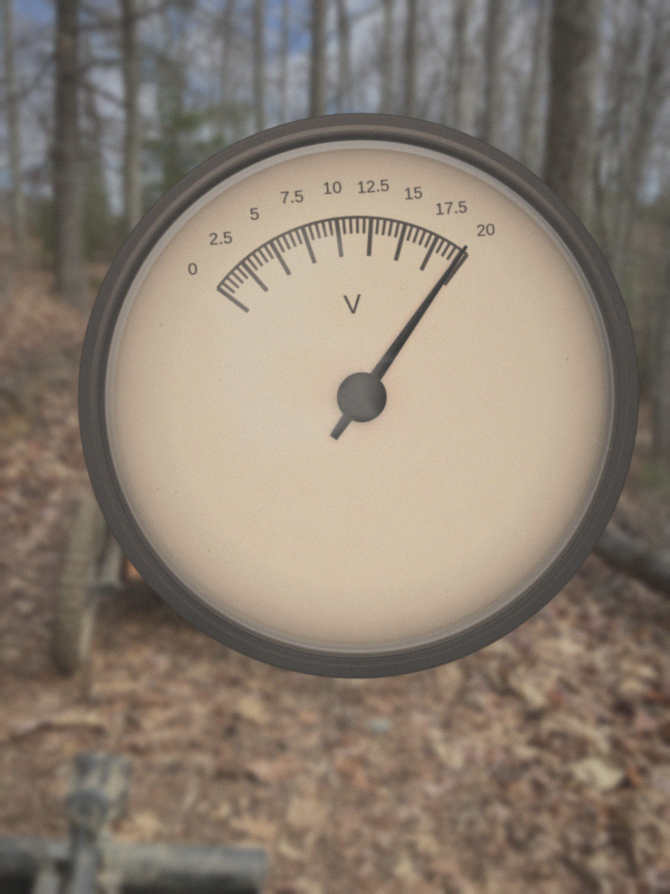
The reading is 19.5 V
